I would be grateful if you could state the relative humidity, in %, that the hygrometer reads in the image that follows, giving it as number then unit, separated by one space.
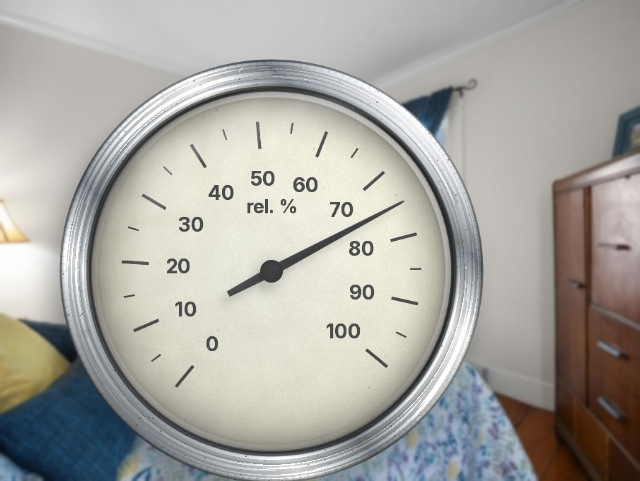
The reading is 75 %
